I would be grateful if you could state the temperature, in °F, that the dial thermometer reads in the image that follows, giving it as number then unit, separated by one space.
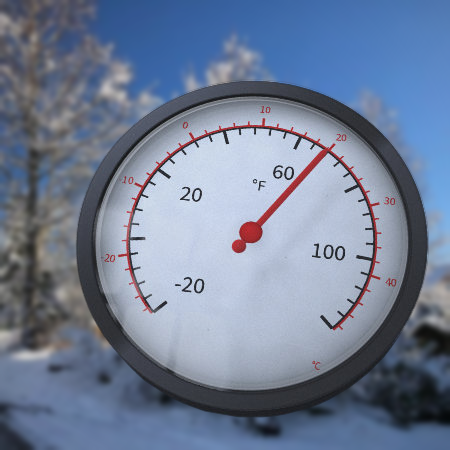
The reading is 68 °F
